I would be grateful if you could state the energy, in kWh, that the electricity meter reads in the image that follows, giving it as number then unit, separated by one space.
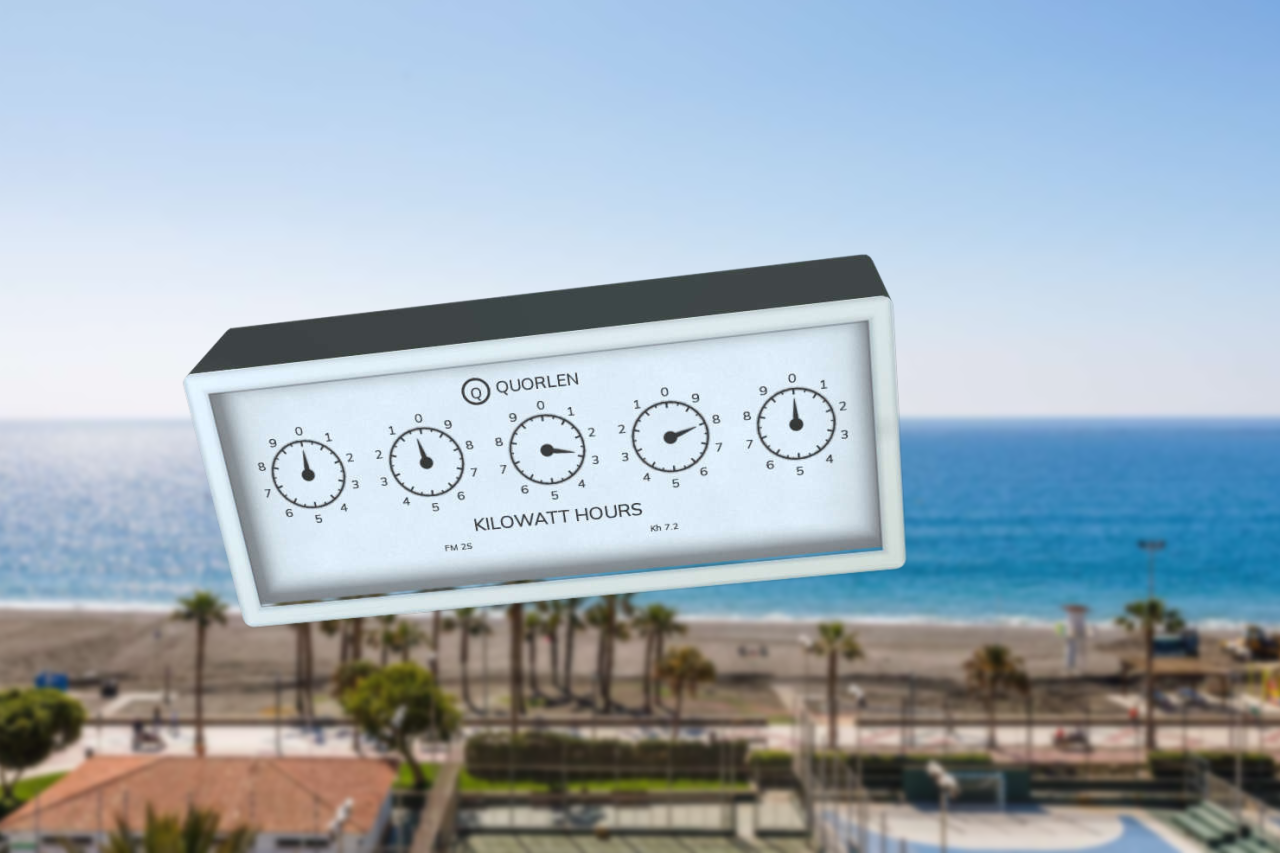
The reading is 280 kWh
